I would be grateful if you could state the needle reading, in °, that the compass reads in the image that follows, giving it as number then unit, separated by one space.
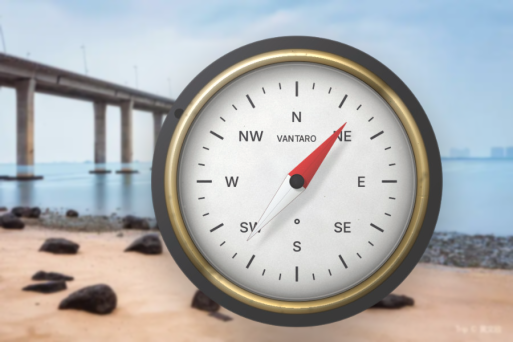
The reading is 40 °
